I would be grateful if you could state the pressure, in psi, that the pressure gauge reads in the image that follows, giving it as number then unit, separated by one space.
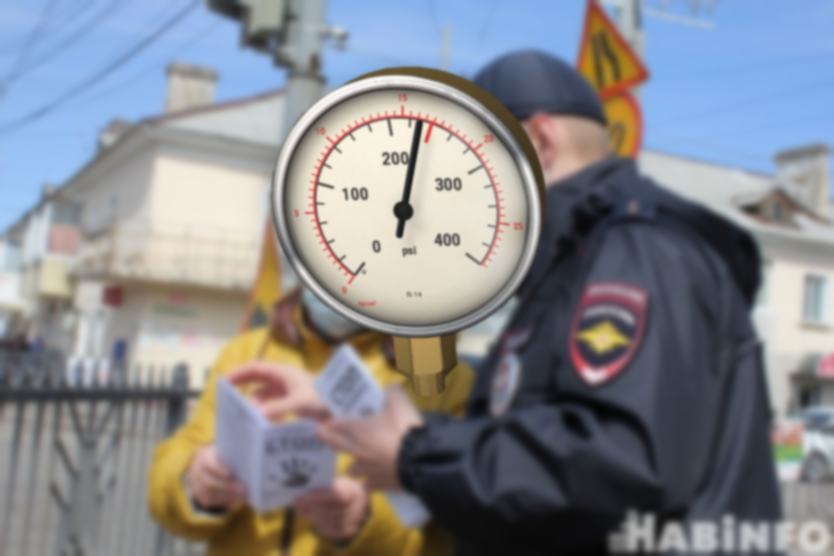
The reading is 230 psi
